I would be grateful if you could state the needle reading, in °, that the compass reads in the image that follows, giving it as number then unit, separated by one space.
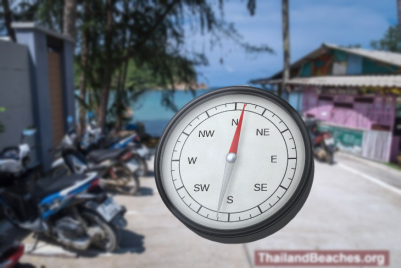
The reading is 10 °
